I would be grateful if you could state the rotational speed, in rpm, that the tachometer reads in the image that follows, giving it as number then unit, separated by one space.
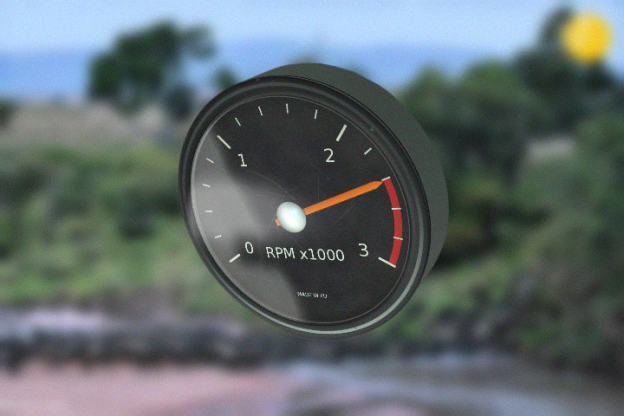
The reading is 2400 rpm
